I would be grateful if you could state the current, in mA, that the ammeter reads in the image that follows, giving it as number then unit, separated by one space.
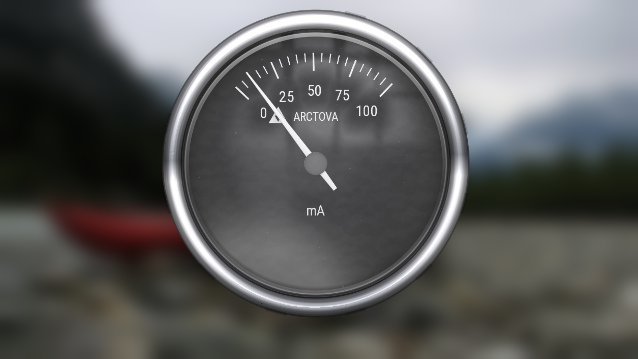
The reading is 10 mA
